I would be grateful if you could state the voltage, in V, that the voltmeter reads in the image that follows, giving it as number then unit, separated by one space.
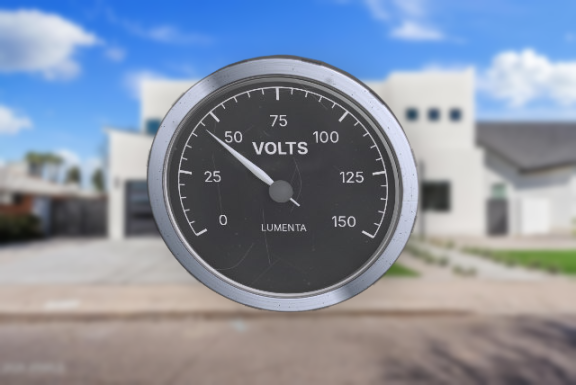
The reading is 45 V
